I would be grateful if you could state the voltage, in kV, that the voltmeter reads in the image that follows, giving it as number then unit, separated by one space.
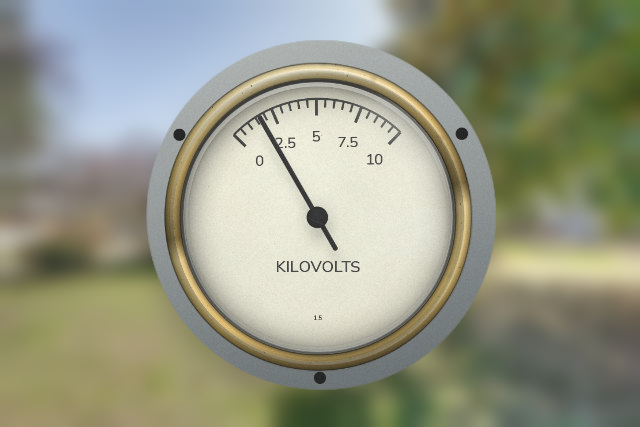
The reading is 1.75 kV
